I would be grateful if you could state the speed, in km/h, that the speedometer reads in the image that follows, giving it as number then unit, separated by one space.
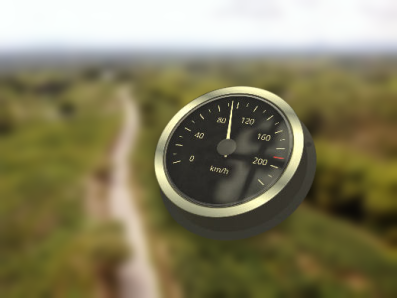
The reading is 95 km/h
